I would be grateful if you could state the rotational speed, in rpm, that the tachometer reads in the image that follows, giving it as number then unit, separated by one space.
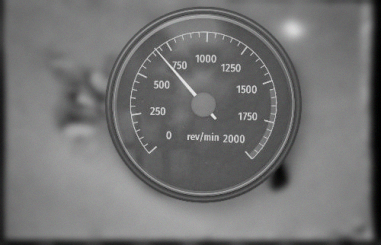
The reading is 675 rpm
